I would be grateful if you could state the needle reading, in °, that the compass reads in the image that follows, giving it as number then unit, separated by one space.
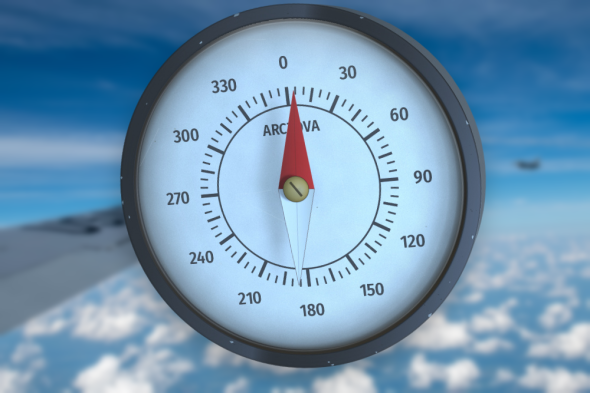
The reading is 5 °
